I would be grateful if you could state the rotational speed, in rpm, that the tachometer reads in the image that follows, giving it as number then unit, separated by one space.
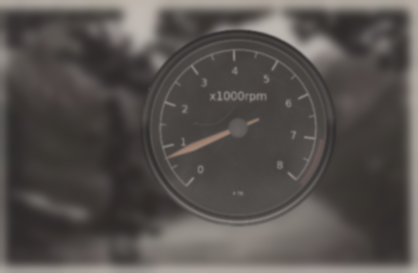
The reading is 750 rpm
